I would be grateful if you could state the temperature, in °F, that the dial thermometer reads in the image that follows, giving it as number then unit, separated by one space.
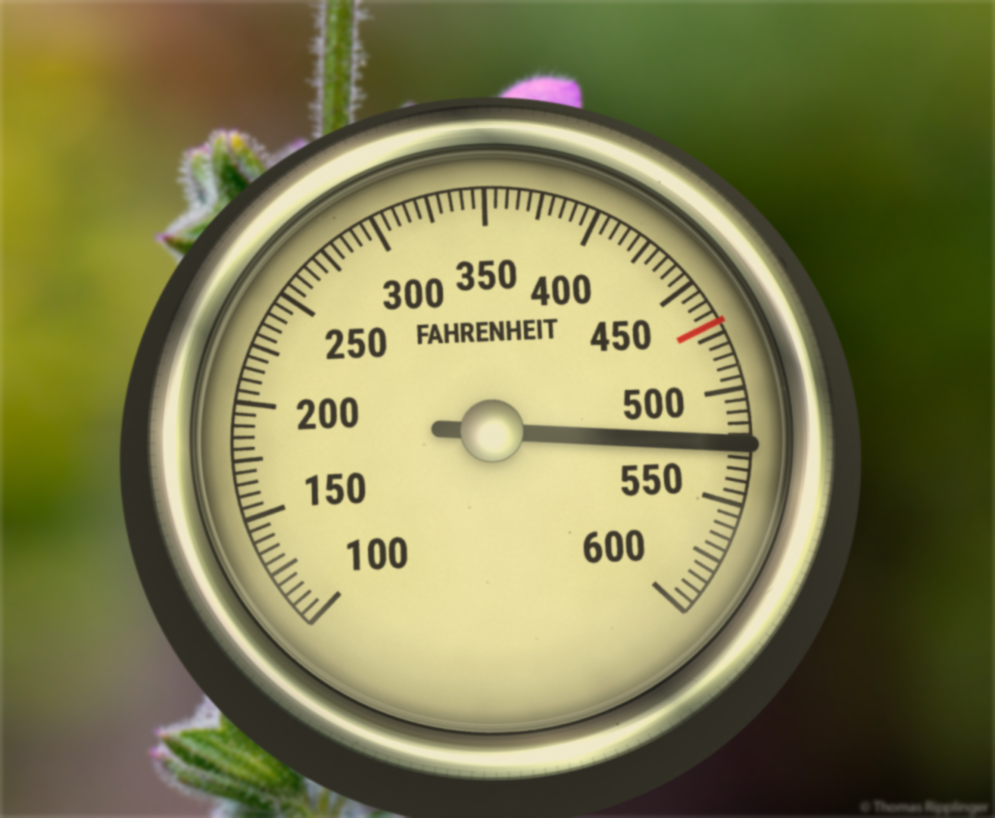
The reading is 525 °F
